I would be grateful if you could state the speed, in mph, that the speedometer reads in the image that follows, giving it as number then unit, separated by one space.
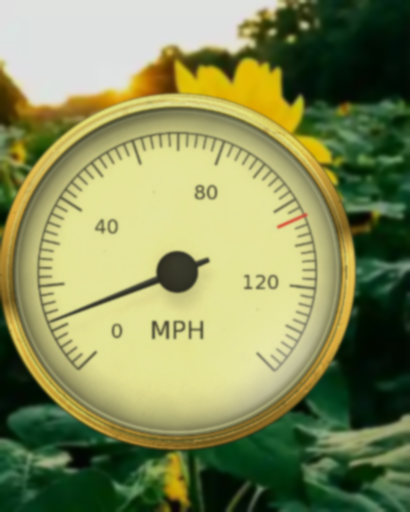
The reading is 12 mph
